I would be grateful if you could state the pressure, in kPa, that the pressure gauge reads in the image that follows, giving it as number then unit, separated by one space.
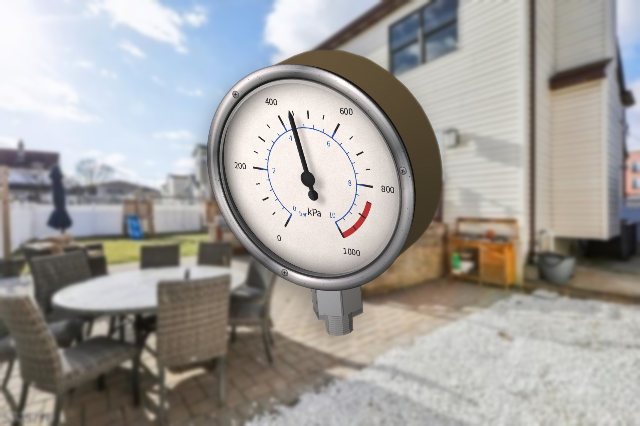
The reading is 450 kPa
